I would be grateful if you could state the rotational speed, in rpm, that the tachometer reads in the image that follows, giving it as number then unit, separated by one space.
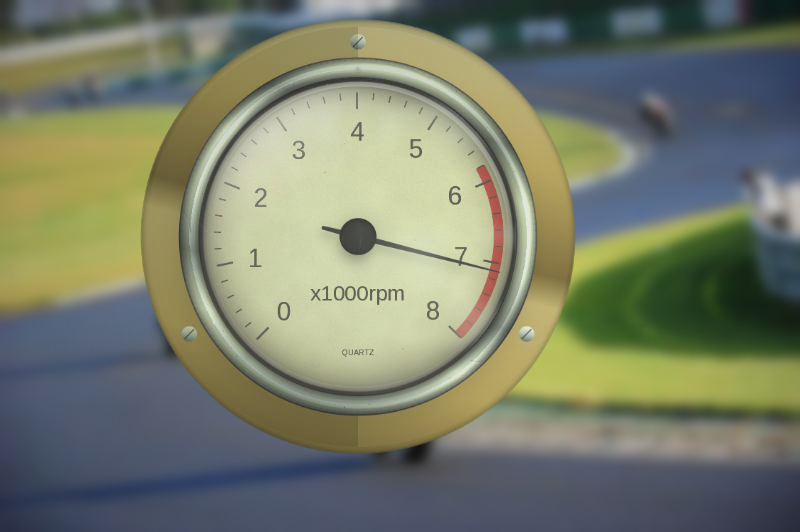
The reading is 7100 rpm
